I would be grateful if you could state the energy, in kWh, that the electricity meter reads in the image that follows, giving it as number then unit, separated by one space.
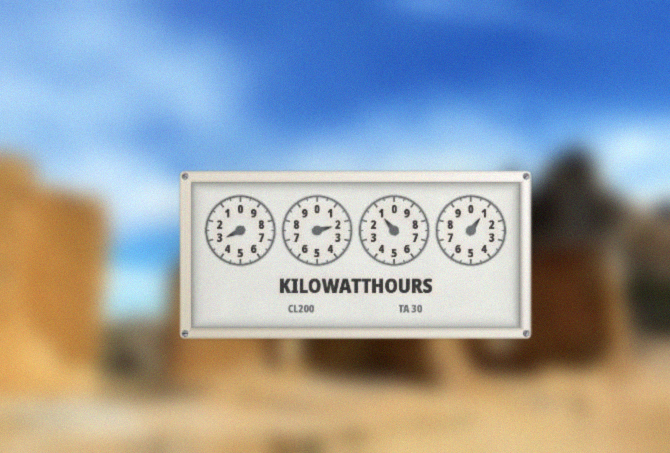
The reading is 3211 kWh
